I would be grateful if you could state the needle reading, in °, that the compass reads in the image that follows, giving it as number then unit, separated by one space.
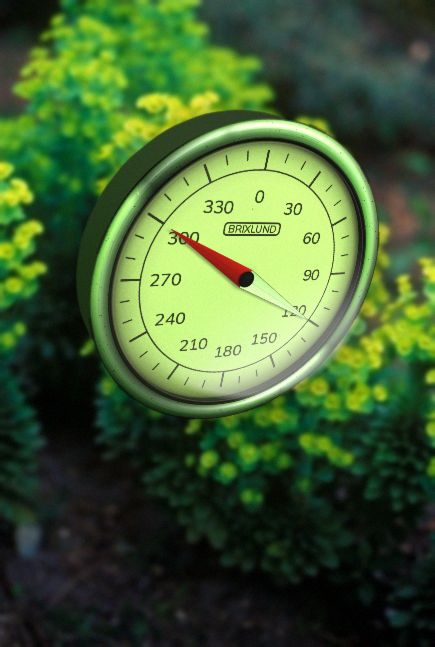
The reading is 300 °
